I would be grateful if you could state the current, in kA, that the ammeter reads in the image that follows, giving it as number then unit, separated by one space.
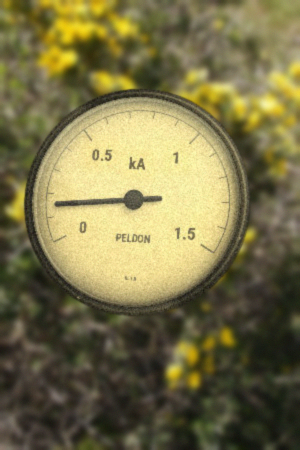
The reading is 0.15 kA
